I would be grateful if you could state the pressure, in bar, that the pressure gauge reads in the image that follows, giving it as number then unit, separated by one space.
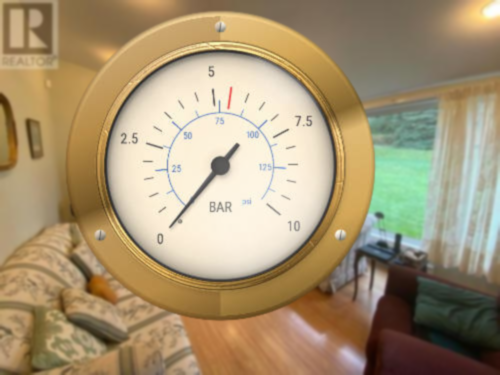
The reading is 0 bar
